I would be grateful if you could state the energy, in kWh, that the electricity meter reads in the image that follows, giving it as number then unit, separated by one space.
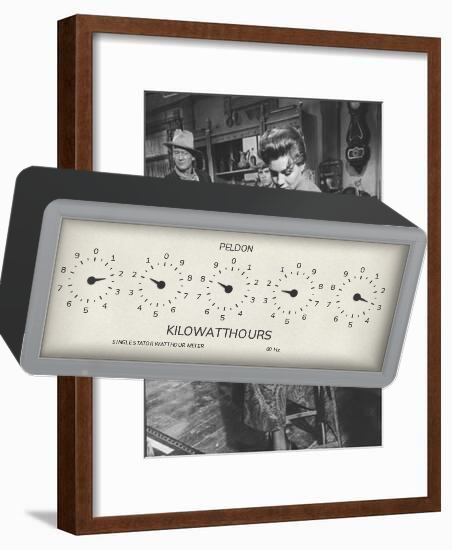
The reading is 21823 kWh
